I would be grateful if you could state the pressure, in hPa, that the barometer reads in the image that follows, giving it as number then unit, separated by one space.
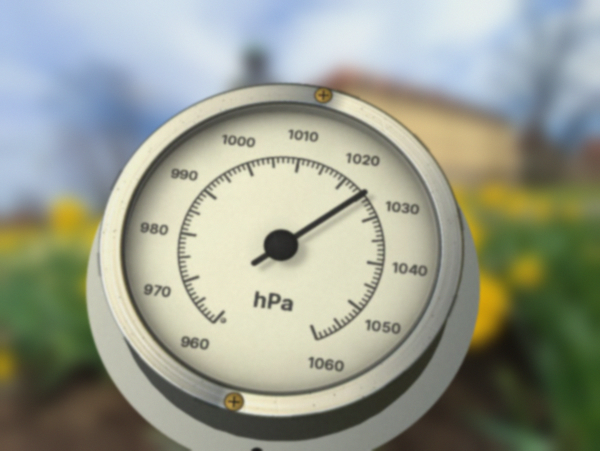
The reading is 1025 hPa
